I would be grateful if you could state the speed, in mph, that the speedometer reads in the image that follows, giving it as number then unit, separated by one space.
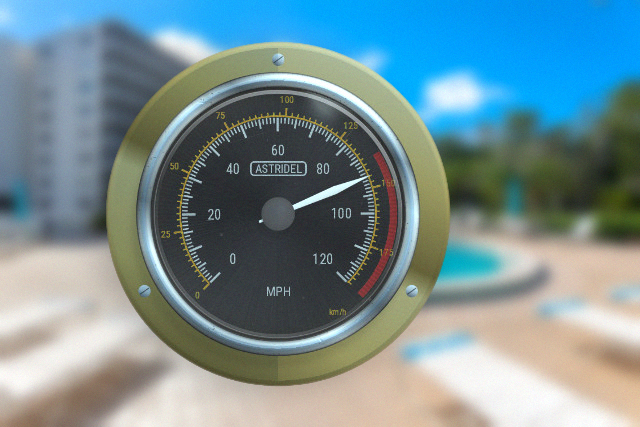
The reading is 90 mph
